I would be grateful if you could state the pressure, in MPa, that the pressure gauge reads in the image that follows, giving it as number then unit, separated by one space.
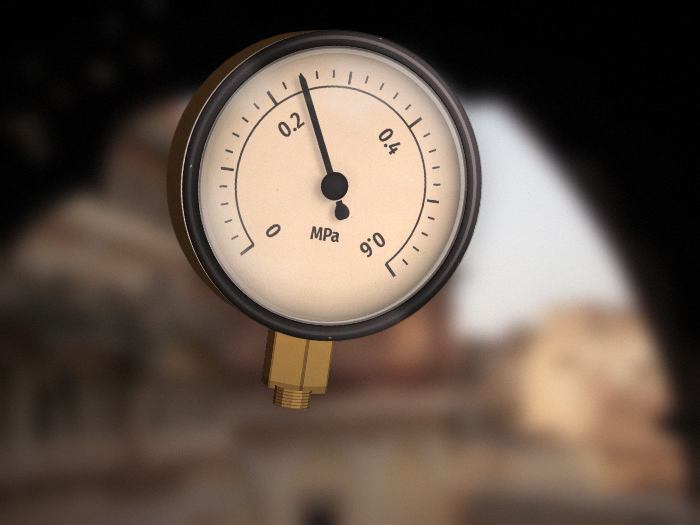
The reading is 0.24 MPa
